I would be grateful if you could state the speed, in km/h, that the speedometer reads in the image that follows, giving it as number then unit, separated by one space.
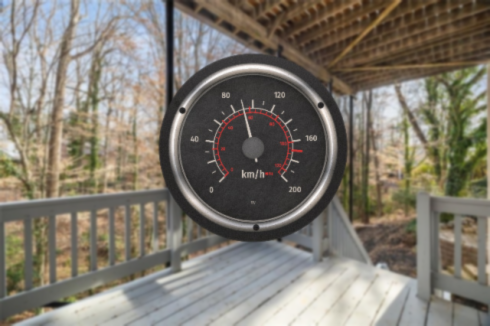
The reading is 90 km/h
